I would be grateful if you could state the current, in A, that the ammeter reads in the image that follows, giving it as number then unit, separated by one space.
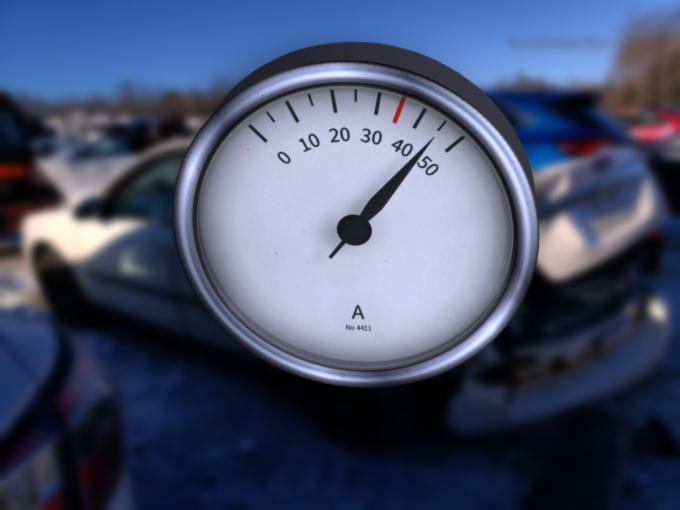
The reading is 45 A
